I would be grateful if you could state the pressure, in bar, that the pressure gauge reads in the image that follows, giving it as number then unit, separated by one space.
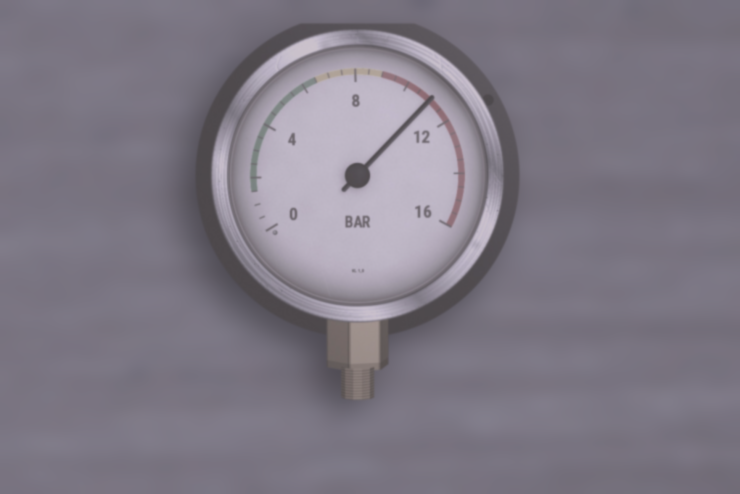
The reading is 11 bar
